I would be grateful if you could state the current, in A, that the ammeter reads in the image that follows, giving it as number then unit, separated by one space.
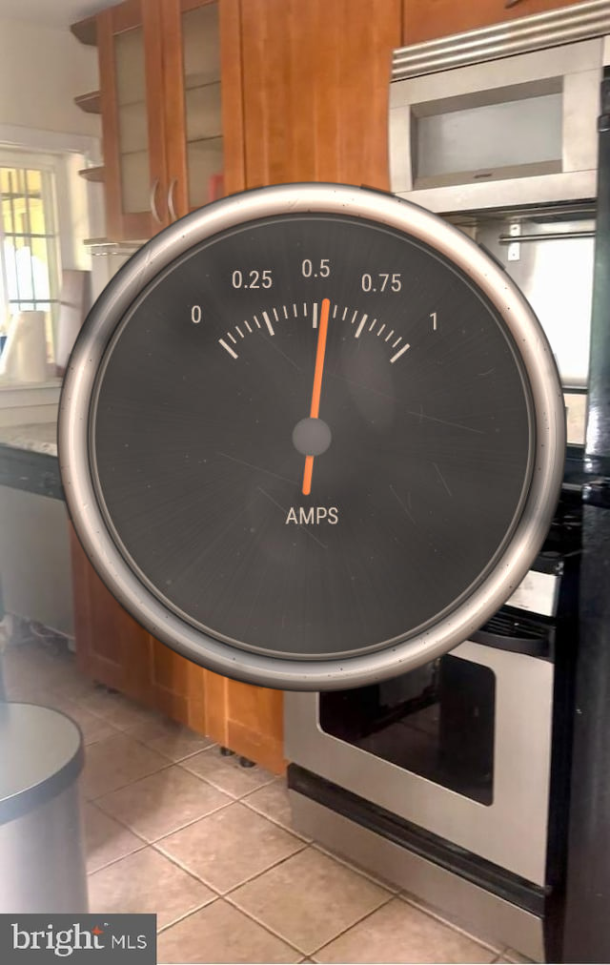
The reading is 0.55 A
